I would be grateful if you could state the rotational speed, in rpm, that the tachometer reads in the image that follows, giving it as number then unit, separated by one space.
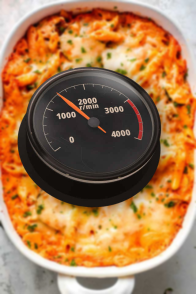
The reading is 1400 rpm
